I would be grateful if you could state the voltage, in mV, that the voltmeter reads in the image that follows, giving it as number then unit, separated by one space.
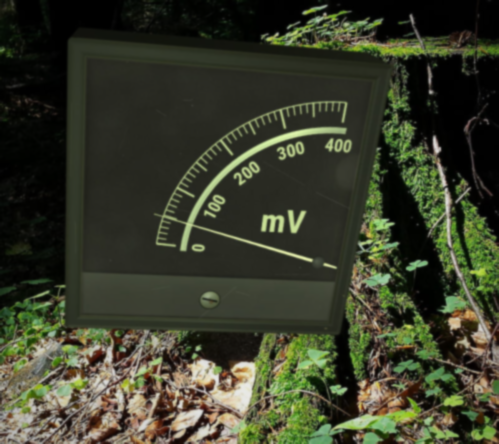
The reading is 50 mV
